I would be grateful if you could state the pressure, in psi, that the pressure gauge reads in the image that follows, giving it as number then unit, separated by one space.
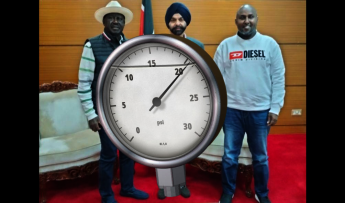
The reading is 20.5 psi
